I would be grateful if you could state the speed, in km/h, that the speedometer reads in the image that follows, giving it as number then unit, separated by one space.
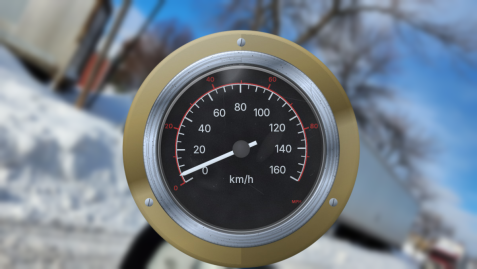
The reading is 5 km/h
